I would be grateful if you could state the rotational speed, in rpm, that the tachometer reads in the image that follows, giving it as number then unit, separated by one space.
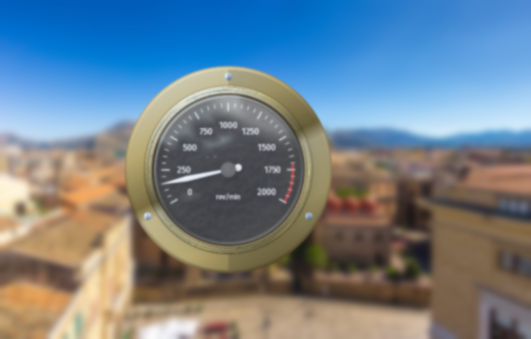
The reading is 150 rpm
